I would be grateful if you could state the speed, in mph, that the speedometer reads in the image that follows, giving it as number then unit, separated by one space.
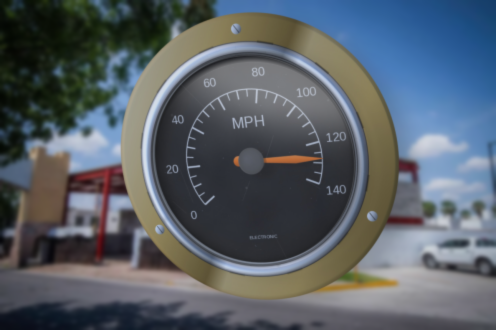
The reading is 127.5 mph
